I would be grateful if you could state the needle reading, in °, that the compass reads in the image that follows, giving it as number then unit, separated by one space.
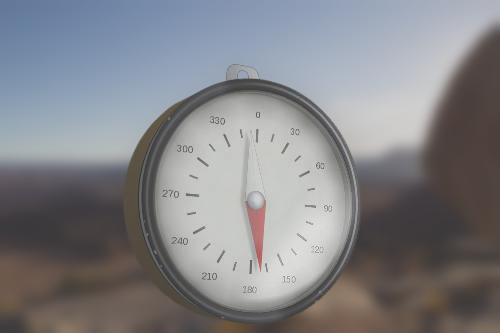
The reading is 172.5 °
